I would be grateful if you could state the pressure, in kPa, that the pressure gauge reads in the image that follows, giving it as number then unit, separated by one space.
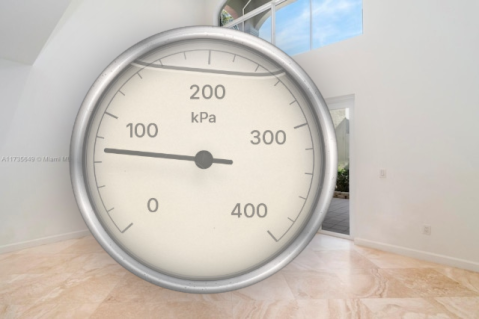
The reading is 70 kPa
